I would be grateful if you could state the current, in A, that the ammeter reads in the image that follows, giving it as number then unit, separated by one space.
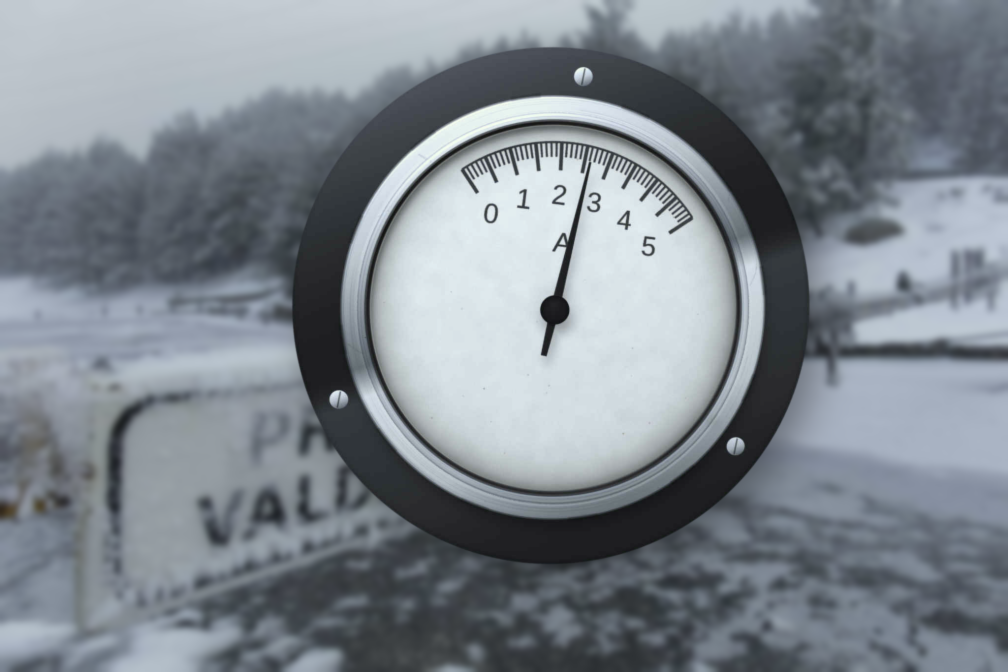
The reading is 2.6 A
